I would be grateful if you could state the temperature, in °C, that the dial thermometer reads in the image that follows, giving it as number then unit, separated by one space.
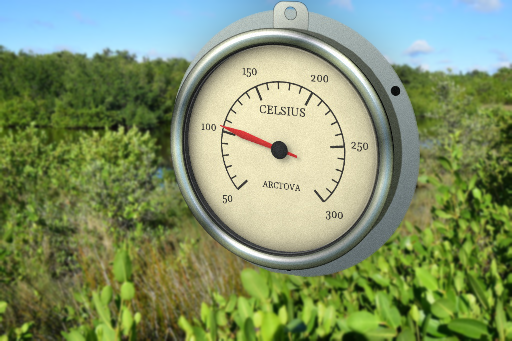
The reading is 105 °C
